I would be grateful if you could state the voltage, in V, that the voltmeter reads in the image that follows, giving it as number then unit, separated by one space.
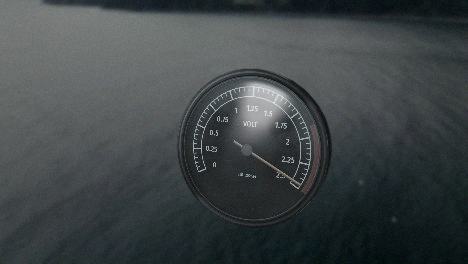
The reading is 2.45 V
